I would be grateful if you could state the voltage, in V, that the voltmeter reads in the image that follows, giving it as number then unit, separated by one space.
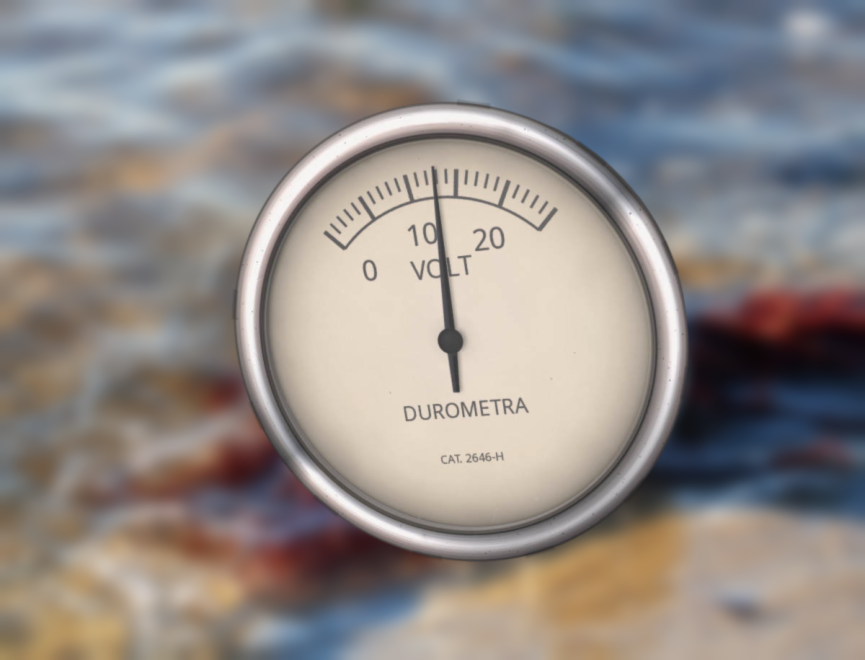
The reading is 13 V
